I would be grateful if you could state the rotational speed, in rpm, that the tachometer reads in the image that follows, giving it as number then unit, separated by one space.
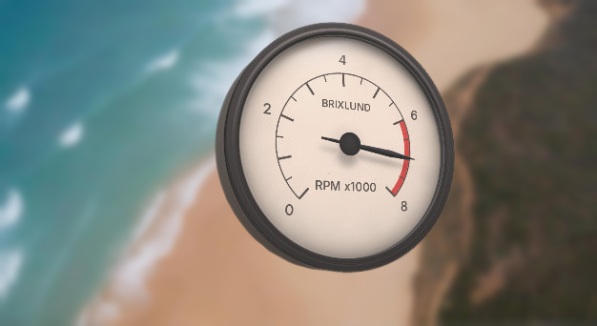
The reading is 7000 rpm
